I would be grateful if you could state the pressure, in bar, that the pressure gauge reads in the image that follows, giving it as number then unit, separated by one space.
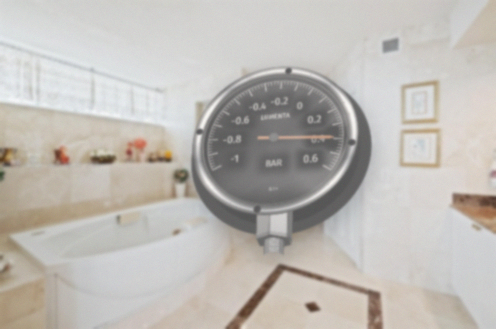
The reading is 0.4 bar
